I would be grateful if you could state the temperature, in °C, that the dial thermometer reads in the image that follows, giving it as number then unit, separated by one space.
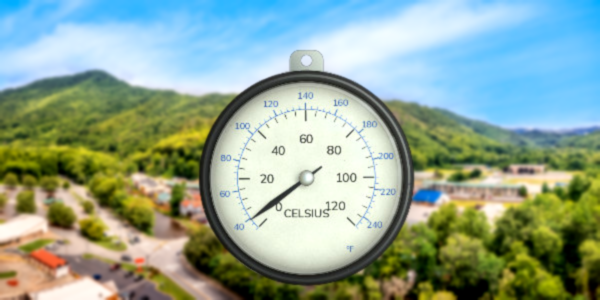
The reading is 4 °C
